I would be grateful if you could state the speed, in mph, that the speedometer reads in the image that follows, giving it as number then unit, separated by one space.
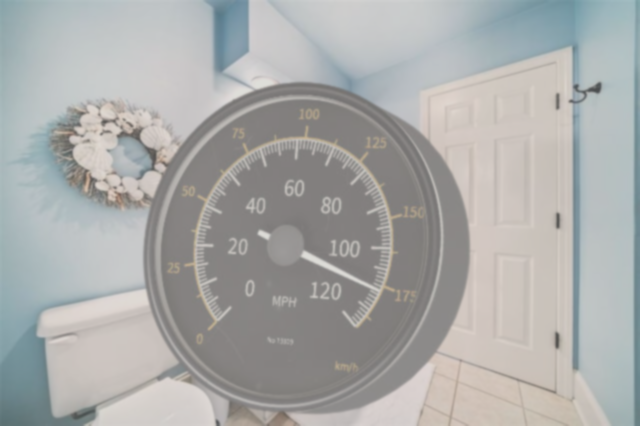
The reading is 110 mph
